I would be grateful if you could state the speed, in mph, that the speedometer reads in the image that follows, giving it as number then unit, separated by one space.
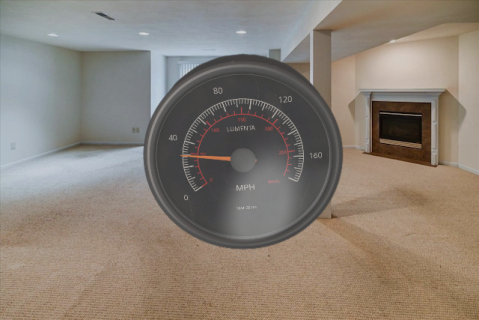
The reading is 30 mph
